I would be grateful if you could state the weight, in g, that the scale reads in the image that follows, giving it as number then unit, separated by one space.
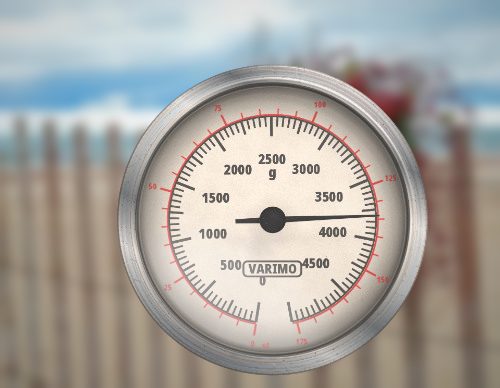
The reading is 3800 g
